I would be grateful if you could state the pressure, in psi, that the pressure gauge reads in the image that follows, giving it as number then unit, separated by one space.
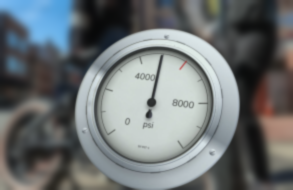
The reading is 5000 psi
